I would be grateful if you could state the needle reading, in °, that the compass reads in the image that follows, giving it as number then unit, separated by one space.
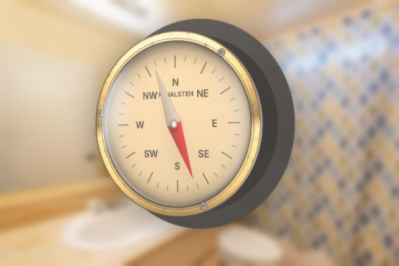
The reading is 160 °
